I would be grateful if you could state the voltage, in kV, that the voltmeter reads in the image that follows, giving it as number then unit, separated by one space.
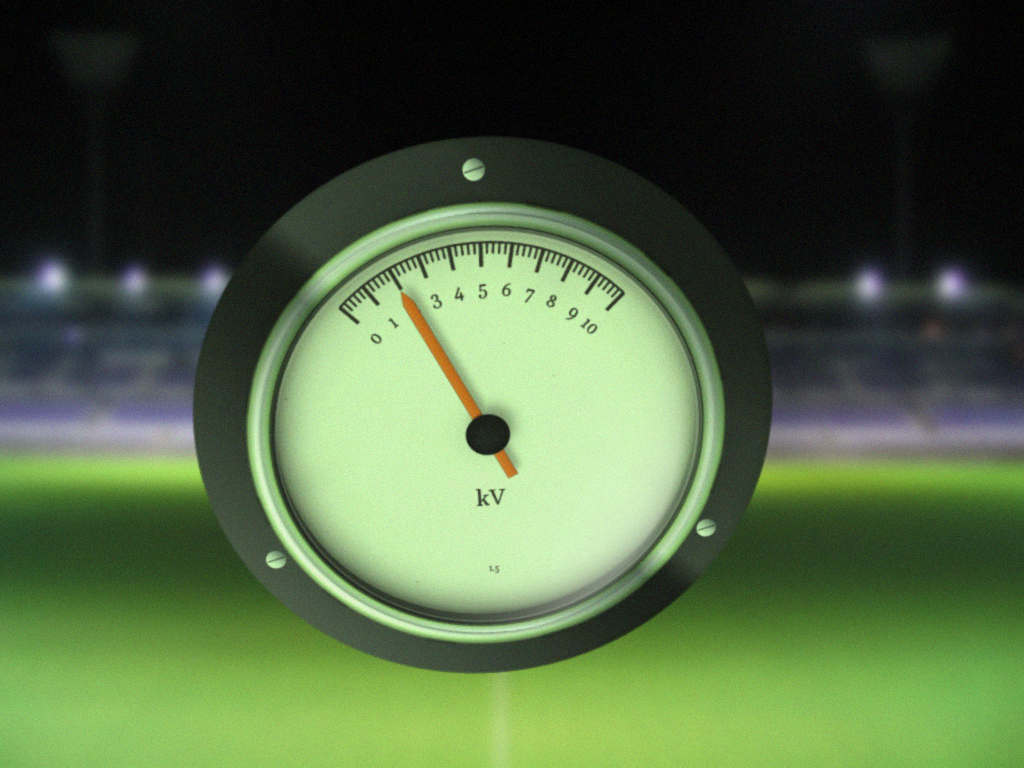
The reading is 2 kV
